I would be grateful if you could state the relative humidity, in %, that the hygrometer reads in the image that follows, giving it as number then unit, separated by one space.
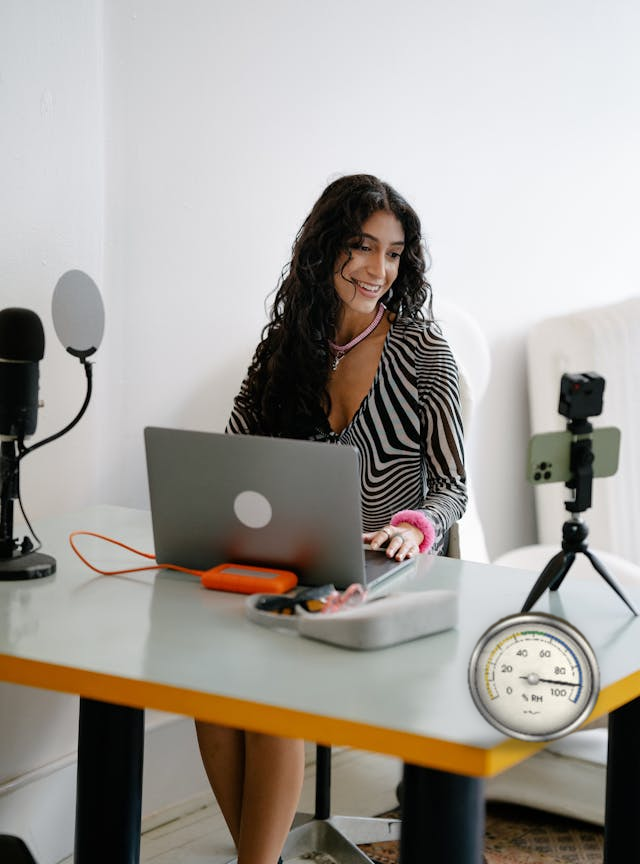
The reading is 90 %
